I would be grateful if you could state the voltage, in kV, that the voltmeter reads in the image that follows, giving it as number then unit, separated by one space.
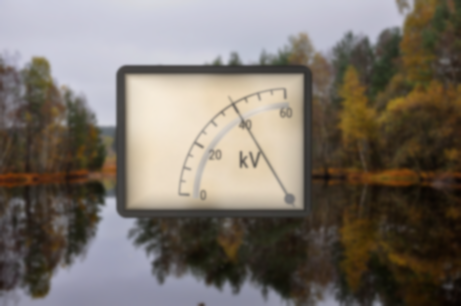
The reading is 40 kV
